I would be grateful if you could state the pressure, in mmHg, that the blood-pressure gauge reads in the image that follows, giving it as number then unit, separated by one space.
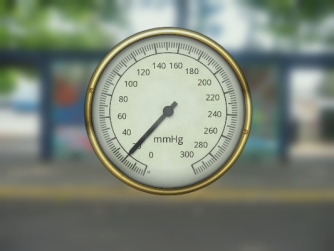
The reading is 20 mmHg
